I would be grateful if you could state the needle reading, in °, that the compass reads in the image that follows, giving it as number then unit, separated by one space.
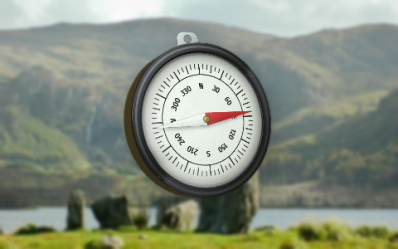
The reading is 85 °
